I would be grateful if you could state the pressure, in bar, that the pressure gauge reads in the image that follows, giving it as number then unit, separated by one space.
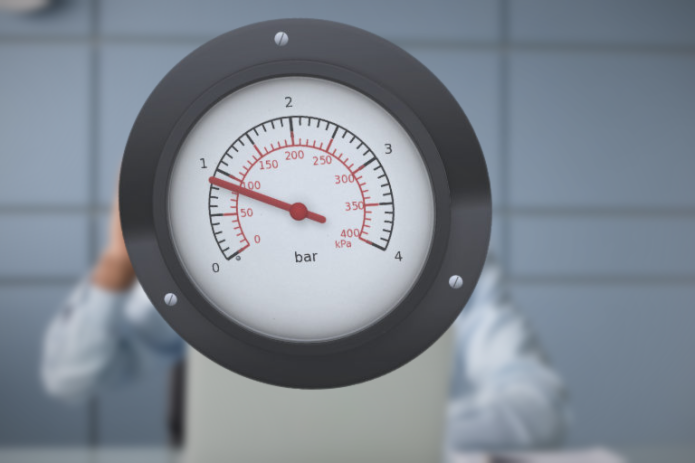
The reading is 0.9 bar
